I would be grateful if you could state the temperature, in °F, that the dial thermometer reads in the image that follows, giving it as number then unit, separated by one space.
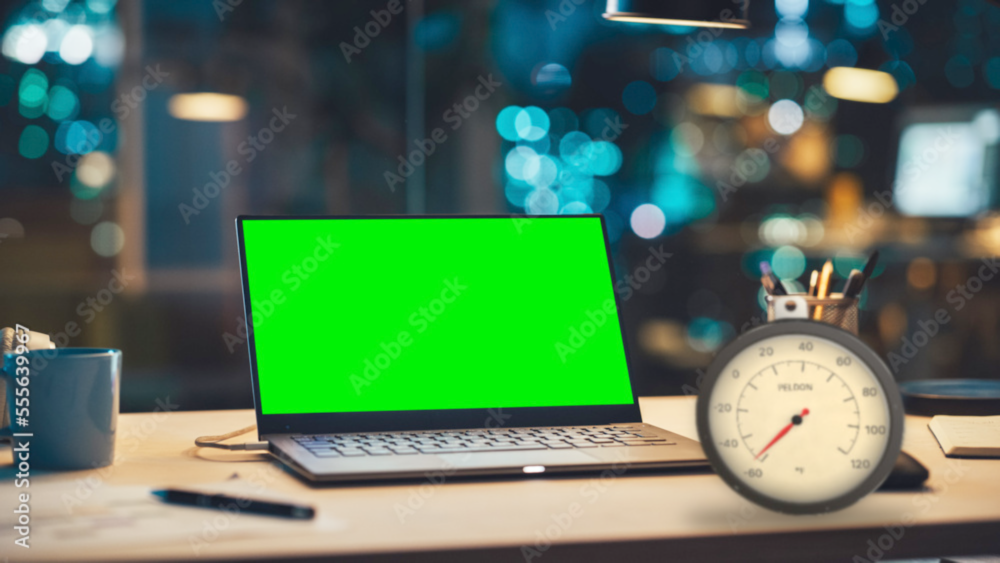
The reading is -55 °F
